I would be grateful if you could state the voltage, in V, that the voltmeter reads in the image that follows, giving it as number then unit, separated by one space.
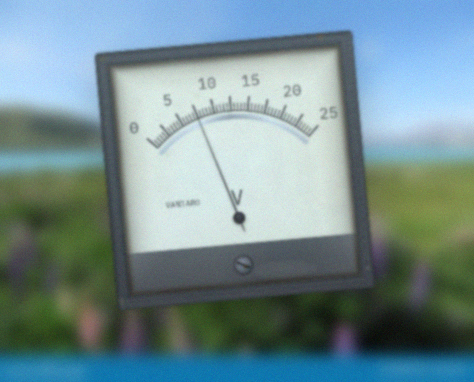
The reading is 7.5 V
